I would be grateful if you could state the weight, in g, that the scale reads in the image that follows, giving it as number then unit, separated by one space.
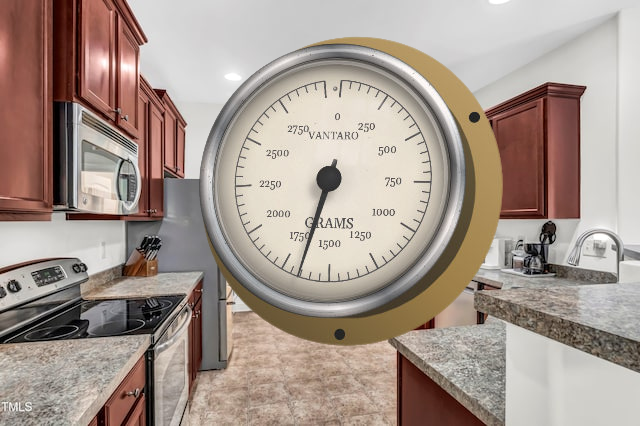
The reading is 1650 g
